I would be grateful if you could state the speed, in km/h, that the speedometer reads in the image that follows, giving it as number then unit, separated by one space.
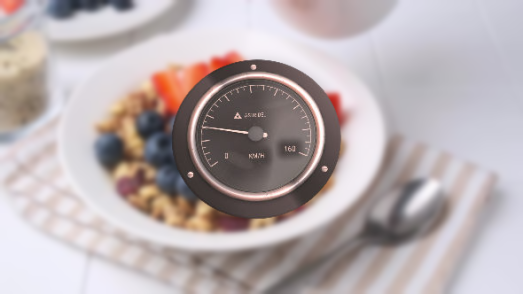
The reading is 30 km/h
